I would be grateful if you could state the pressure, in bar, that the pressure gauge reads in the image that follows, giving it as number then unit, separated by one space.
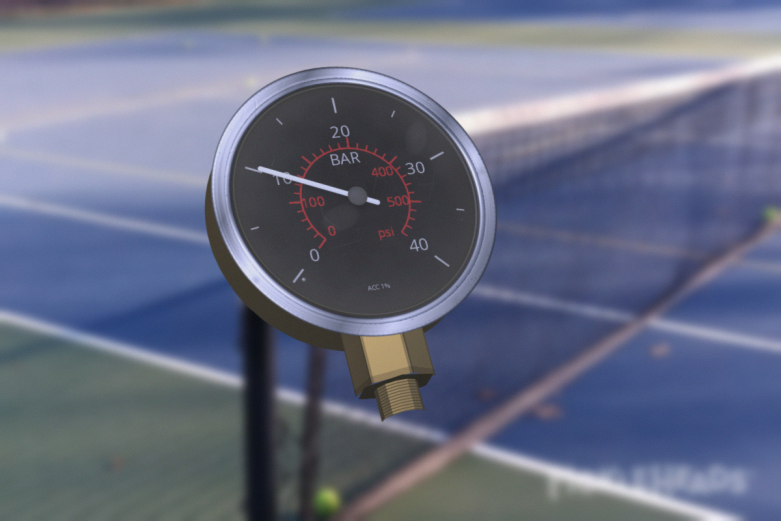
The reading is 10 bar
